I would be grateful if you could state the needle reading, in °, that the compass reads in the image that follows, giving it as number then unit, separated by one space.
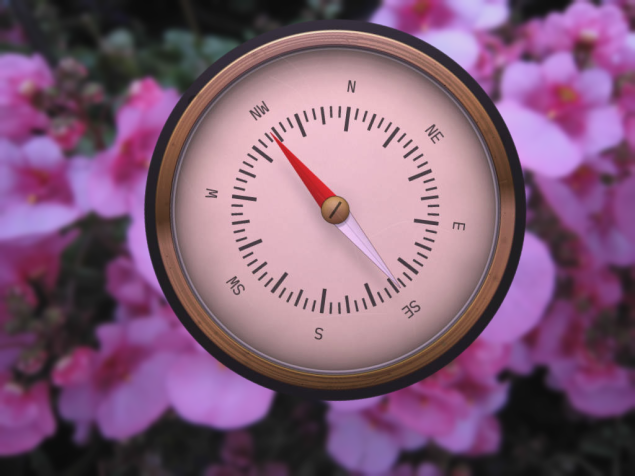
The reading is 312.5 °
